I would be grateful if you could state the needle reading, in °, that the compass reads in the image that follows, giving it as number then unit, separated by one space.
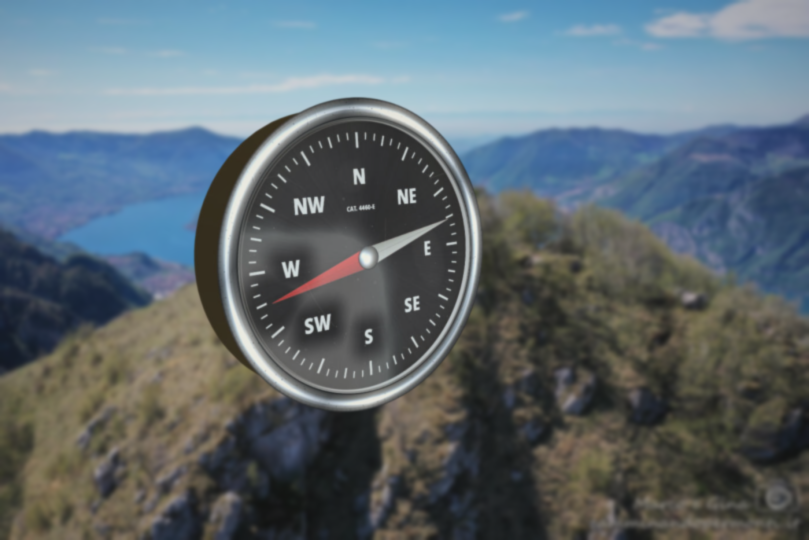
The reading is 255 °
